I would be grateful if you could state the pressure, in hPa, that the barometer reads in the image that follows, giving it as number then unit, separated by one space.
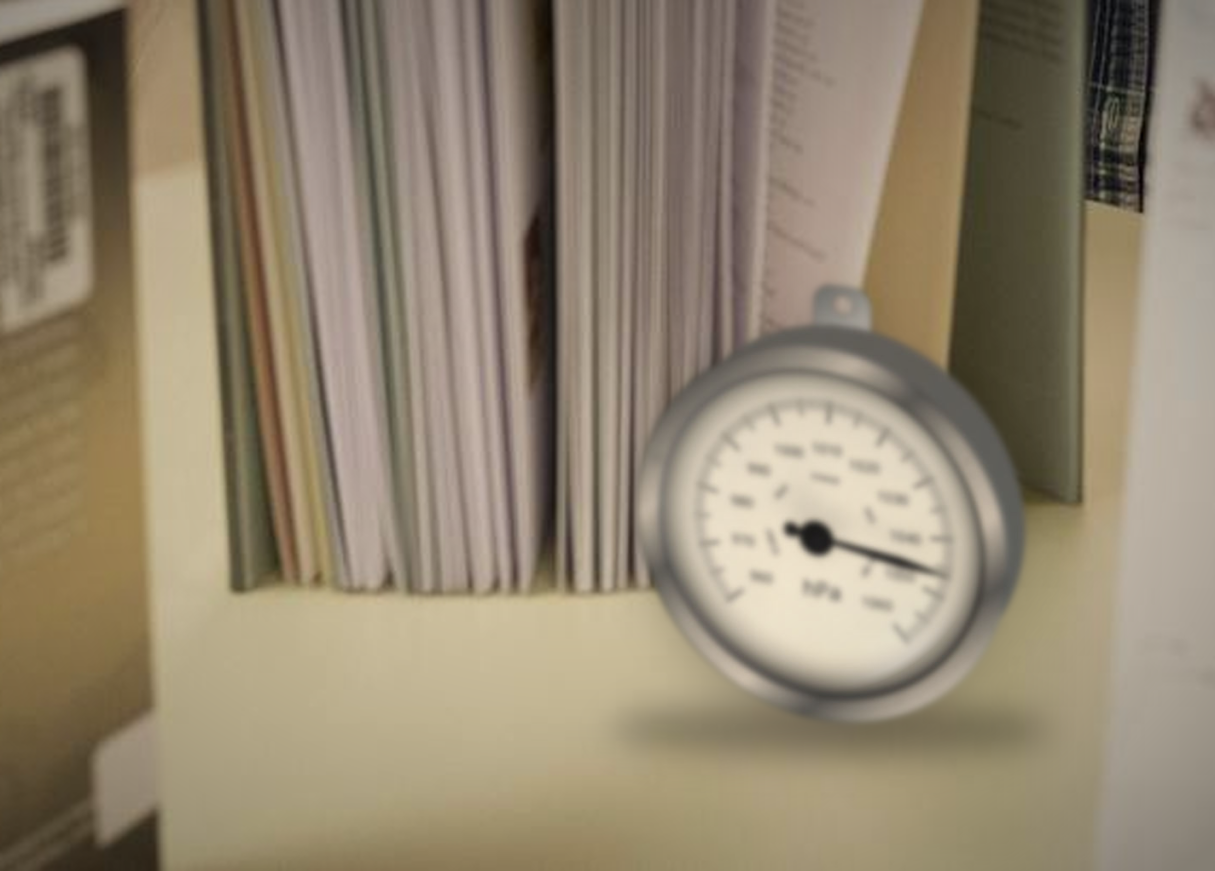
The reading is 1045 hPa
